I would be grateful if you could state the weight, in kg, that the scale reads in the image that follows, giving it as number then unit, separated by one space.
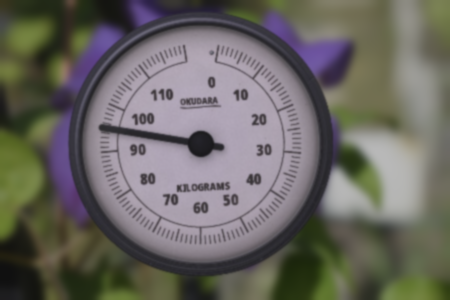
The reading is 95 kg
